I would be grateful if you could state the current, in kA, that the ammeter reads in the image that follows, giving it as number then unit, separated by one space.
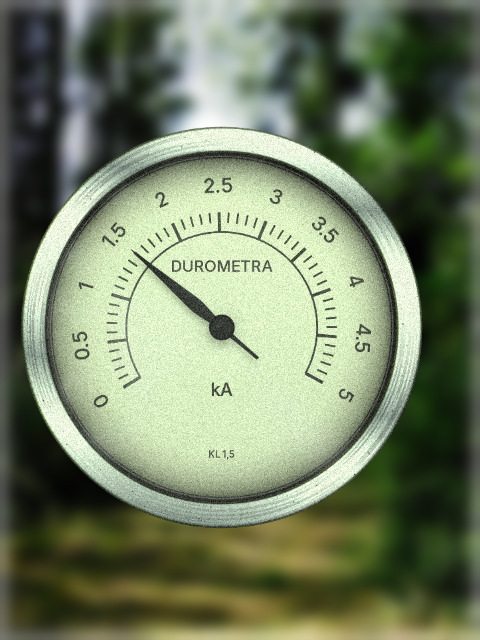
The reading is 1.5 kA
